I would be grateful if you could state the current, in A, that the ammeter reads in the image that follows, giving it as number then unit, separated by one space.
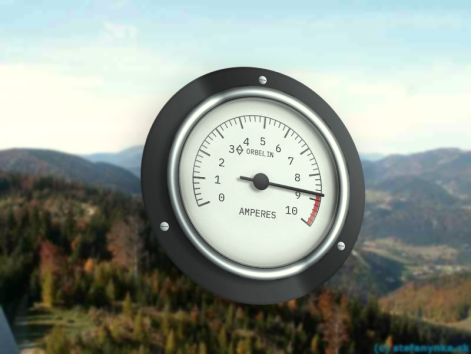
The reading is 8.8 A
